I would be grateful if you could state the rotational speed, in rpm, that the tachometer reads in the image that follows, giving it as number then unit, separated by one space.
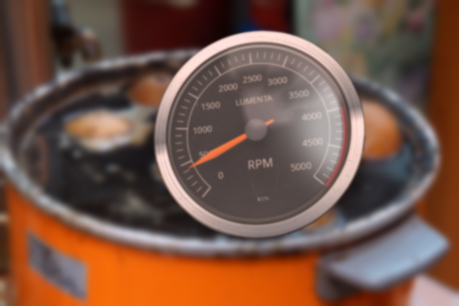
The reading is 400 rpm
